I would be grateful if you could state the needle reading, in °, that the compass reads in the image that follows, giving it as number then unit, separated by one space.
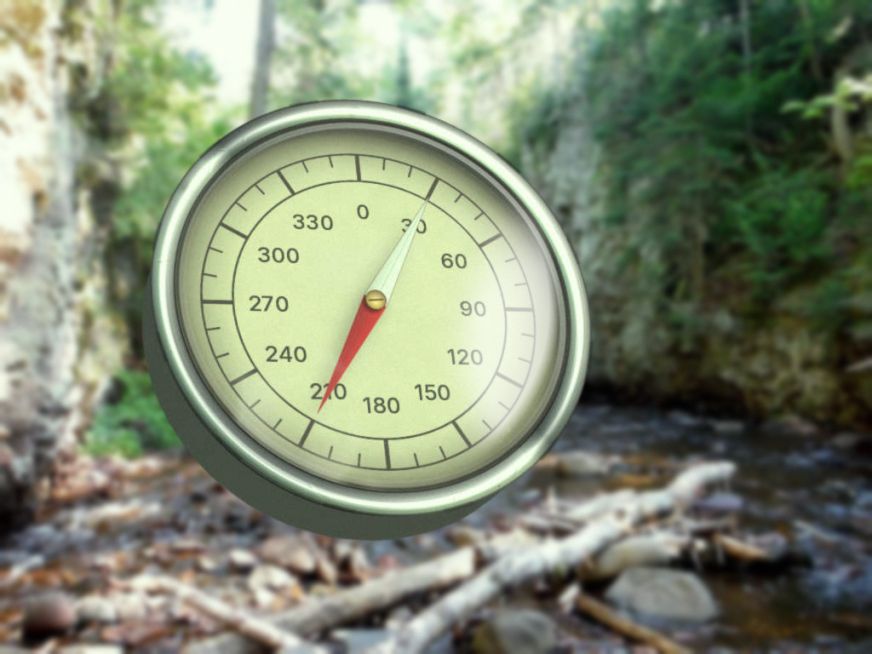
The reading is 210 °
